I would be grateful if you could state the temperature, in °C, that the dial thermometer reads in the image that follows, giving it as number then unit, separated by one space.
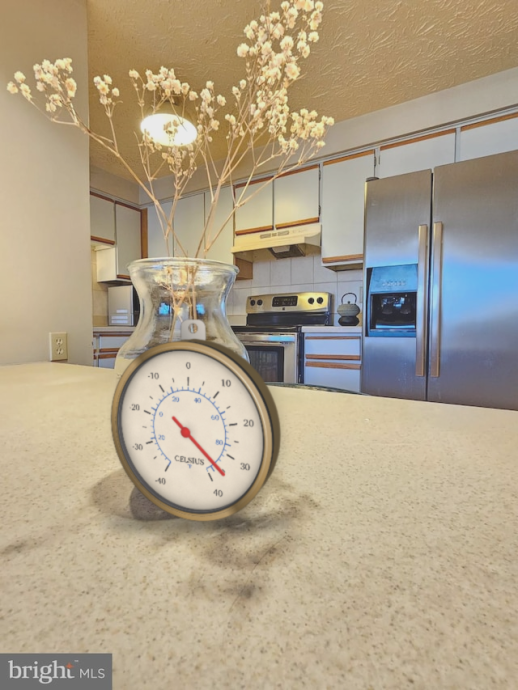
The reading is 35 °C
